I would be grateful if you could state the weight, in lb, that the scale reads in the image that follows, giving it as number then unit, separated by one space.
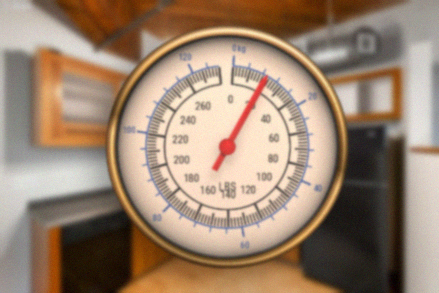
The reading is 20 lb
